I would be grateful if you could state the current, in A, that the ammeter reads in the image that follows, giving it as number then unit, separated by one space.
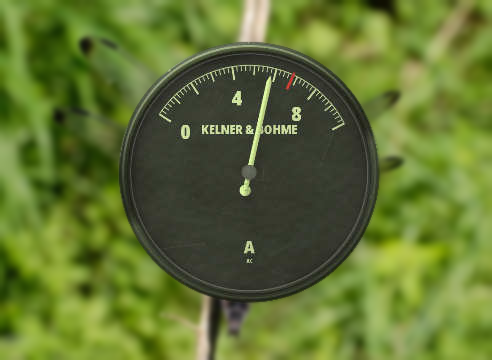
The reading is 5.8 A
